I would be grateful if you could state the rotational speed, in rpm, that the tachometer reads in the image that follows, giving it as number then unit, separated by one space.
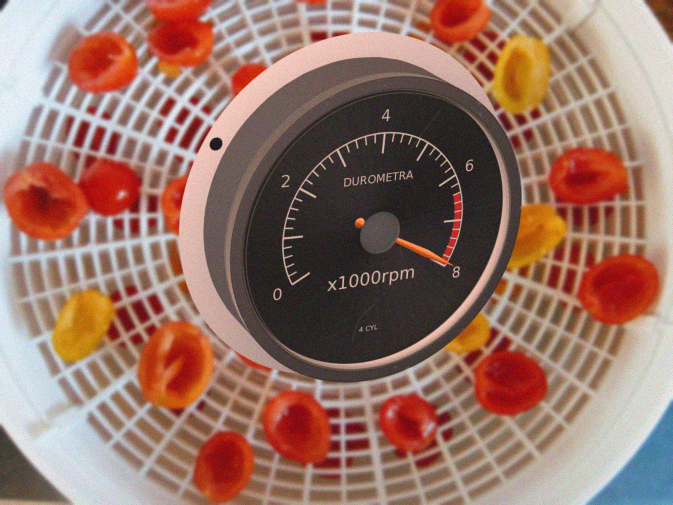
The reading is 7900 rpm
